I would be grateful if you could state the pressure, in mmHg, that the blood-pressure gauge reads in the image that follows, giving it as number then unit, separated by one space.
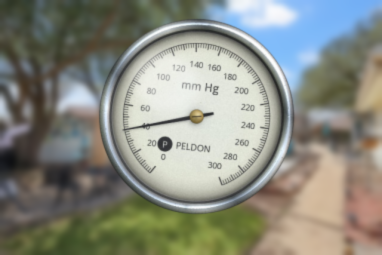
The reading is 40 mmHg
